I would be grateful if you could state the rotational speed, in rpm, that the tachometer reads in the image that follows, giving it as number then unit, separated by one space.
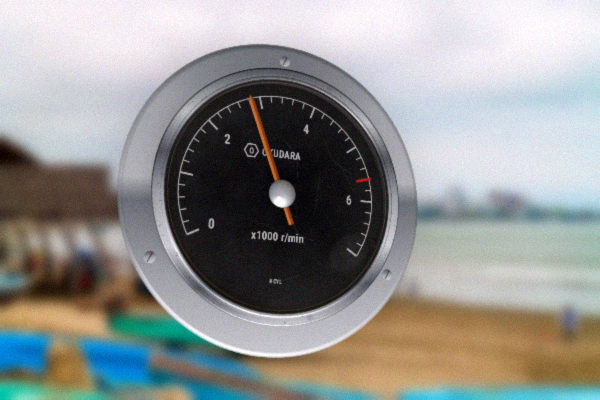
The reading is 2800 rpm
